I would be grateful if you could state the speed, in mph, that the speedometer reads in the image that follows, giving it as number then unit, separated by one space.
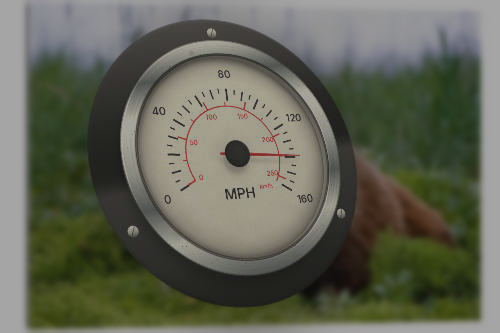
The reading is 140 mph
